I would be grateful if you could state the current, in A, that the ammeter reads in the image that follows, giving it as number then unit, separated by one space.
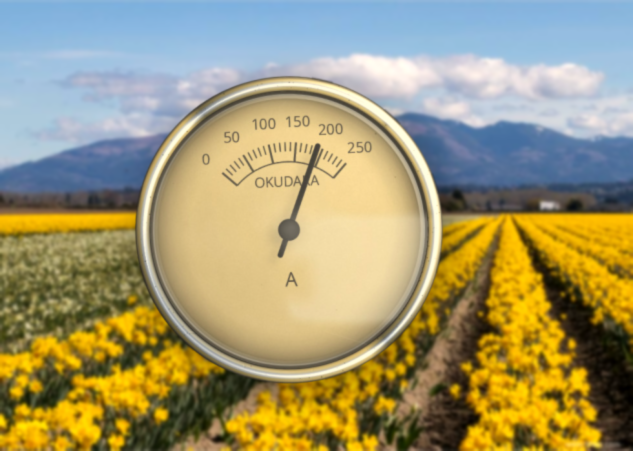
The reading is 190 A
